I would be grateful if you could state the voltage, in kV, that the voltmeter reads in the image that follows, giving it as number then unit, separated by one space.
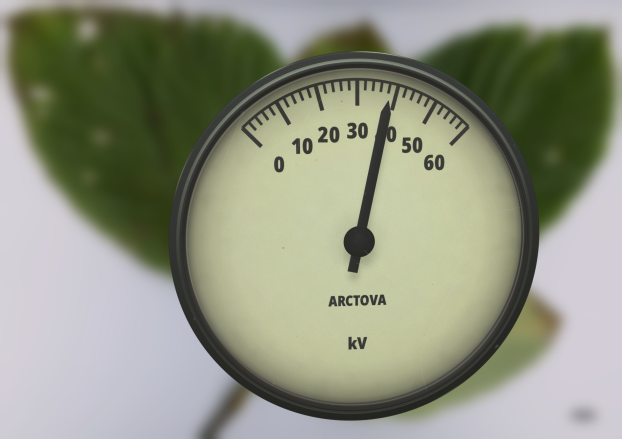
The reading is 38 kV
